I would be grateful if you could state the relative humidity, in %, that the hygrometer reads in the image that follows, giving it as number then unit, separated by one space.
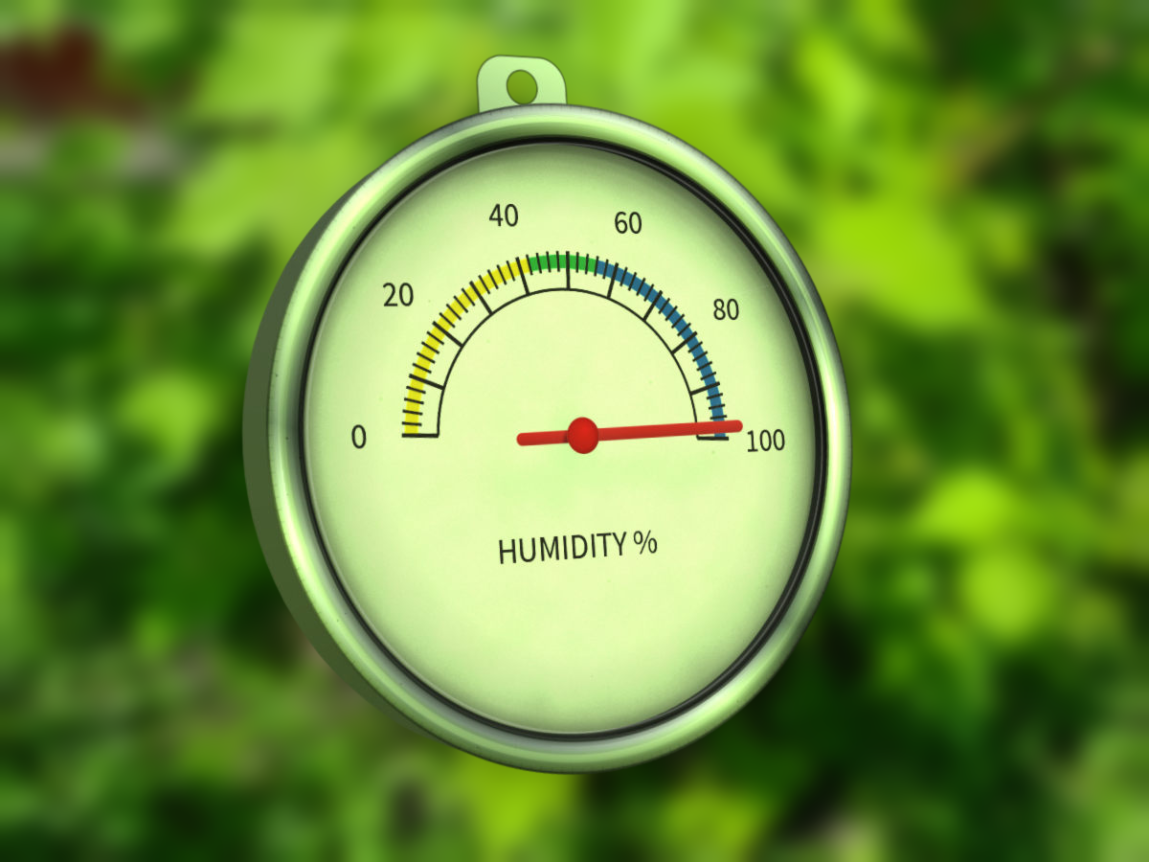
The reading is 98 %
